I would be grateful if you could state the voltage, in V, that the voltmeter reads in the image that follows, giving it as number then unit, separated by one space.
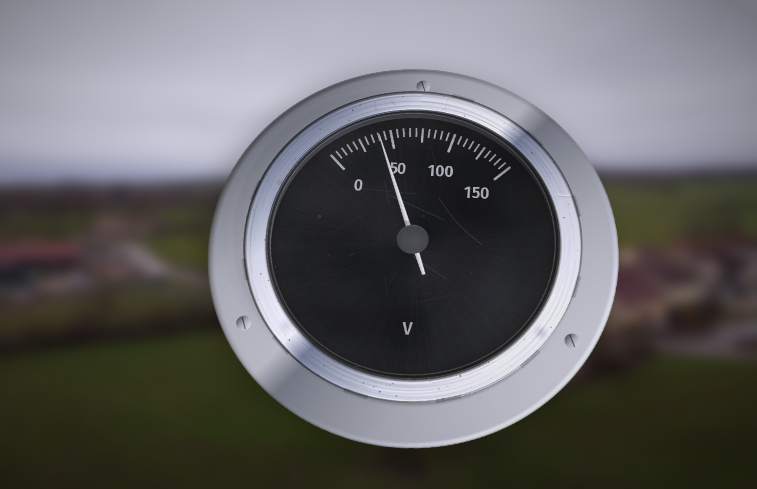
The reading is 40 V
